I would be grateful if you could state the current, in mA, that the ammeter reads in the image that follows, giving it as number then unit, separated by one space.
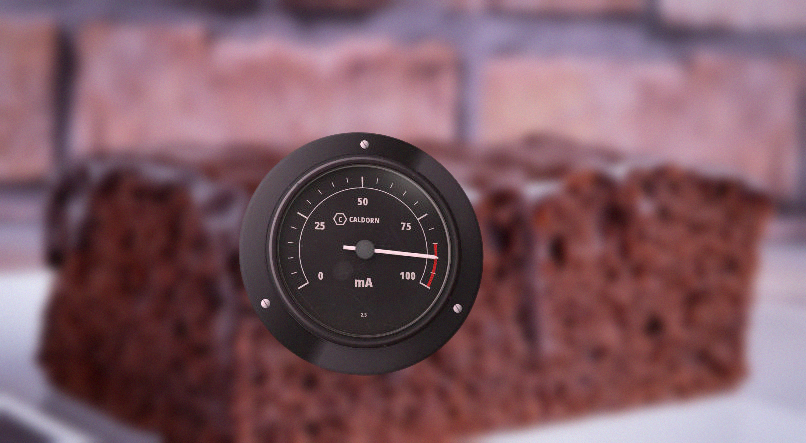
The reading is 90 mA
